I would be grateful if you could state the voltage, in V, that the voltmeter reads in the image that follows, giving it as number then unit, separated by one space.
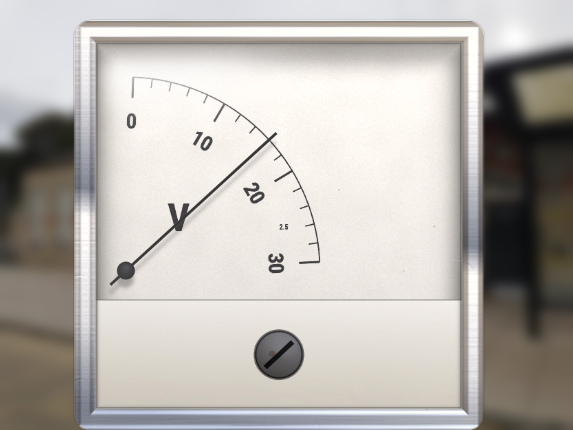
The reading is 16 V
